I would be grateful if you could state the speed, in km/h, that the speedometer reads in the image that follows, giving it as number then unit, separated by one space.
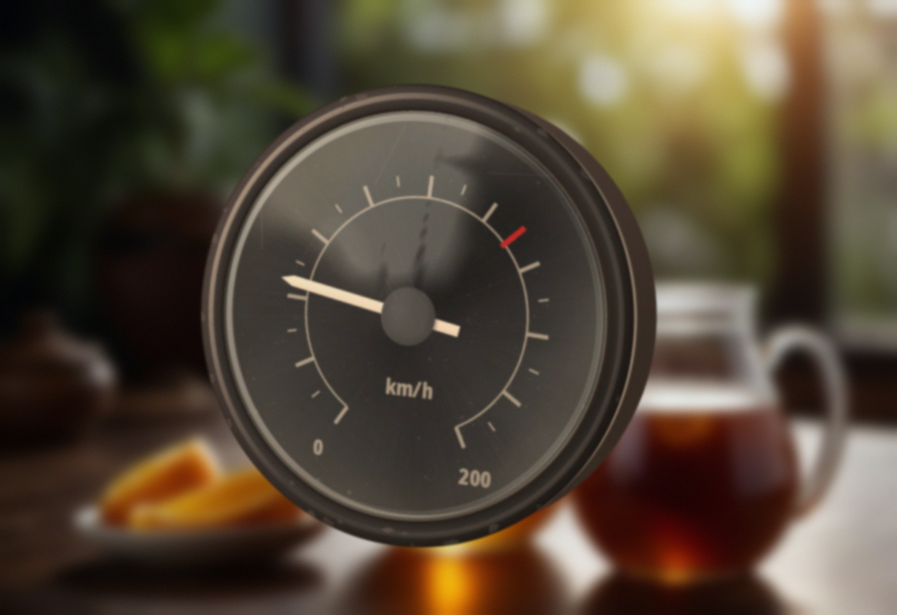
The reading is 45 km/h
